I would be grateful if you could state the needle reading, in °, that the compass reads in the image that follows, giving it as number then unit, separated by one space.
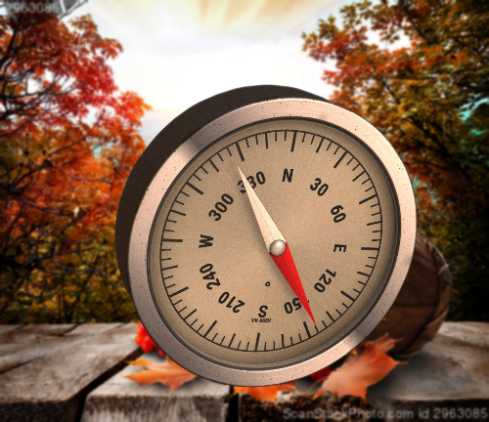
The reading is 145 °
